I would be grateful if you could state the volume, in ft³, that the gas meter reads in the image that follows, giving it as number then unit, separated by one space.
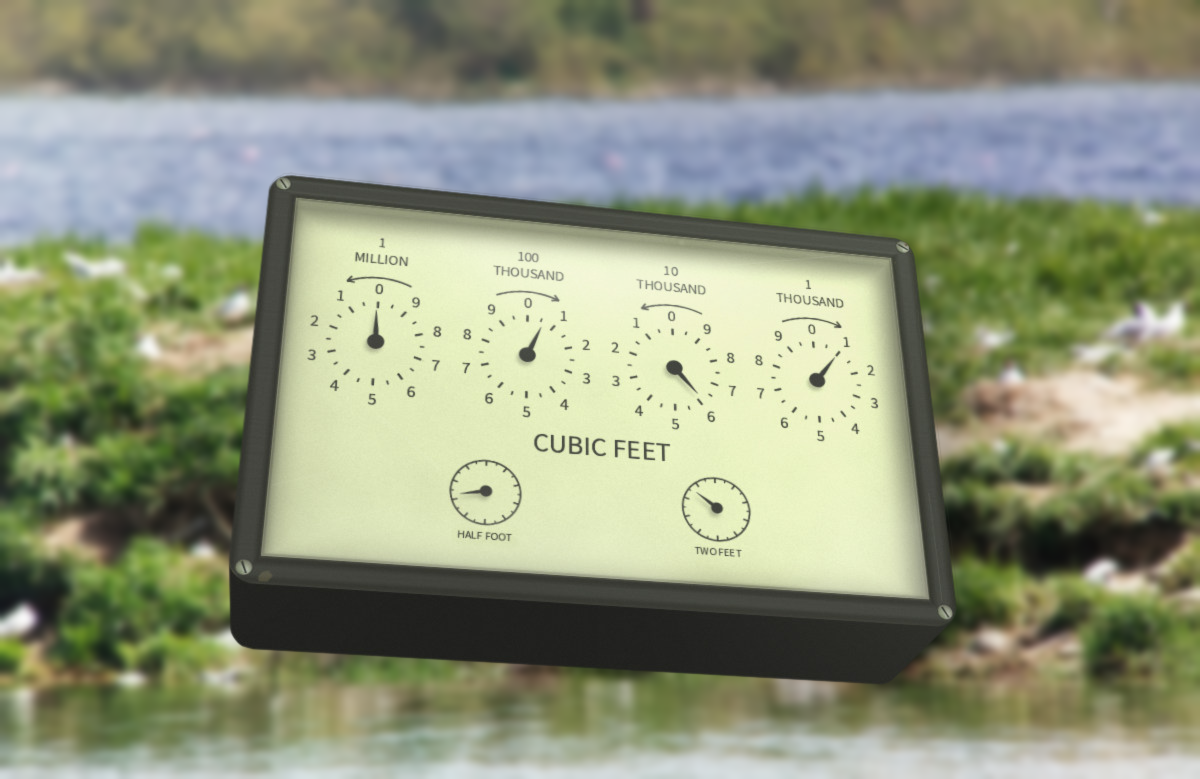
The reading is 6100 ft³
